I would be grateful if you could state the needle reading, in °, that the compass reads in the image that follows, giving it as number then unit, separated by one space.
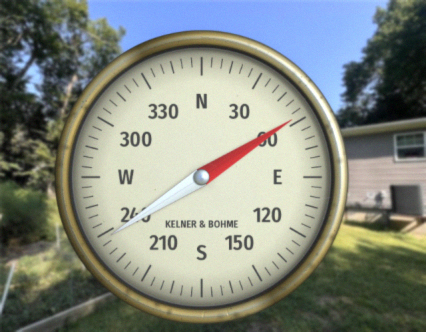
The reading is 57.5 °
